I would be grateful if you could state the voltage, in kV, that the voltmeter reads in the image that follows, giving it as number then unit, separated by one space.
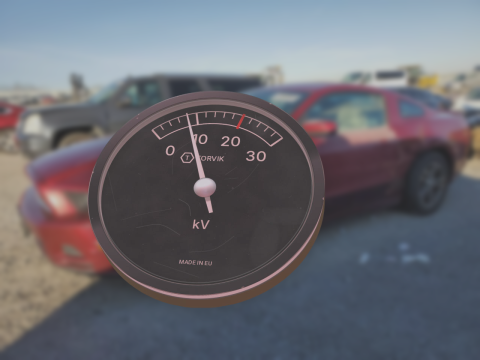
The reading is 8 kV
